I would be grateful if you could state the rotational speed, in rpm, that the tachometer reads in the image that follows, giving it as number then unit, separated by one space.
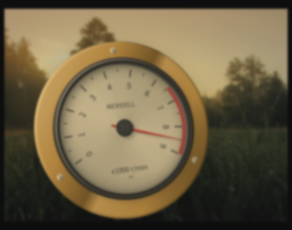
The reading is 8500 rpm
